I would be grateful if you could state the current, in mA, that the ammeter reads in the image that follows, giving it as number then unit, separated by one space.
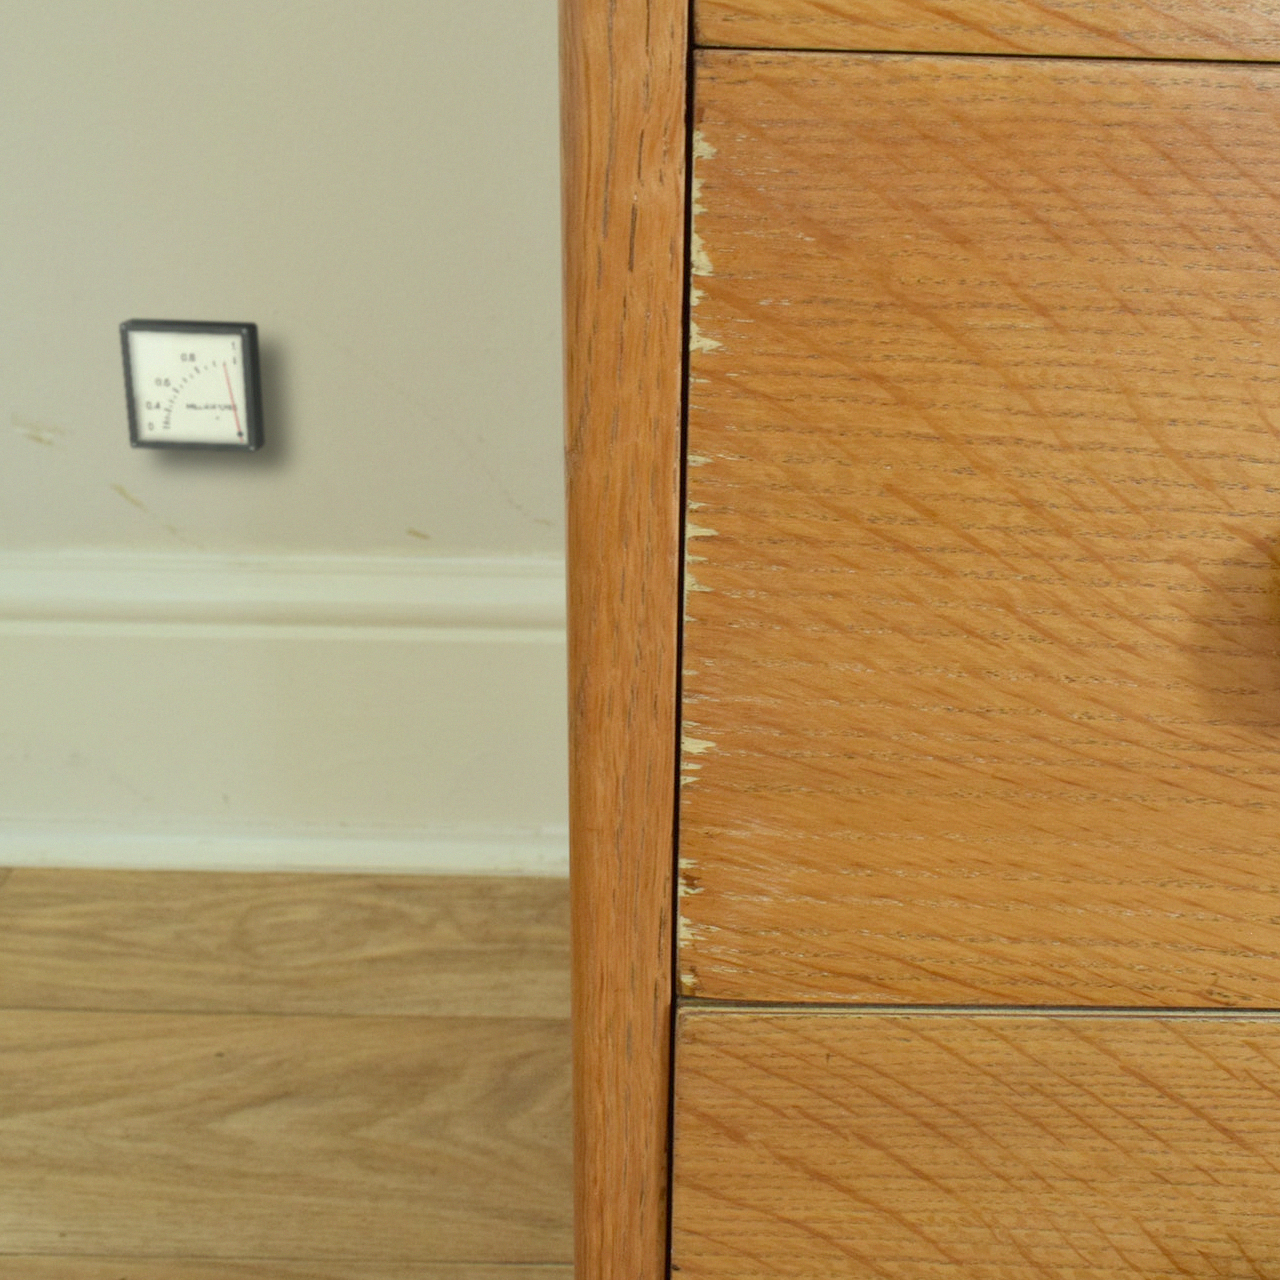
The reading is 0.95 mA
